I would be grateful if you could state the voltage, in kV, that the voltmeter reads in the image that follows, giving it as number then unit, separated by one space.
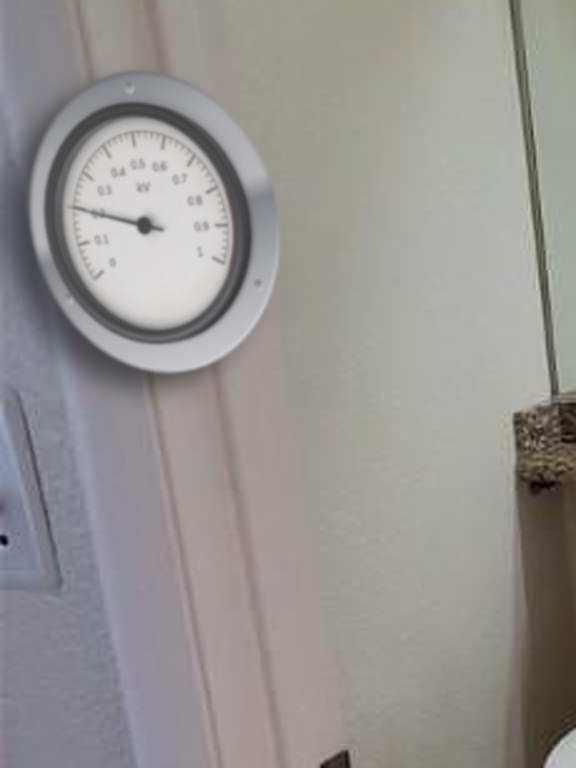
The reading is 0.2 kV
